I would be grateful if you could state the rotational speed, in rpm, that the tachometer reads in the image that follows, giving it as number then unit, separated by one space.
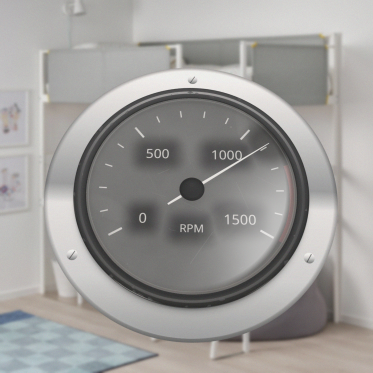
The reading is 1100 rpm
